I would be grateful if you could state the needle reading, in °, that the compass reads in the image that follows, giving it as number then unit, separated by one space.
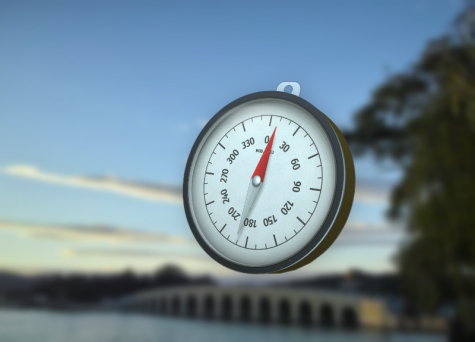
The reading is 10 °
